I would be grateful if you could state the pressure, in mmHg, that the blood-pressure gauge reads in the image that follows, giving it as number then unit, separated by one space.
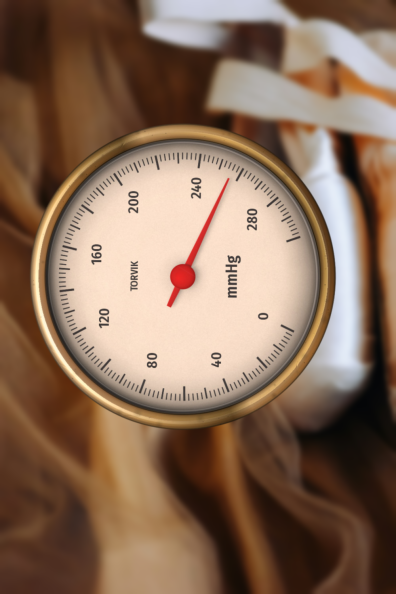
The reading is 256 mmHg
